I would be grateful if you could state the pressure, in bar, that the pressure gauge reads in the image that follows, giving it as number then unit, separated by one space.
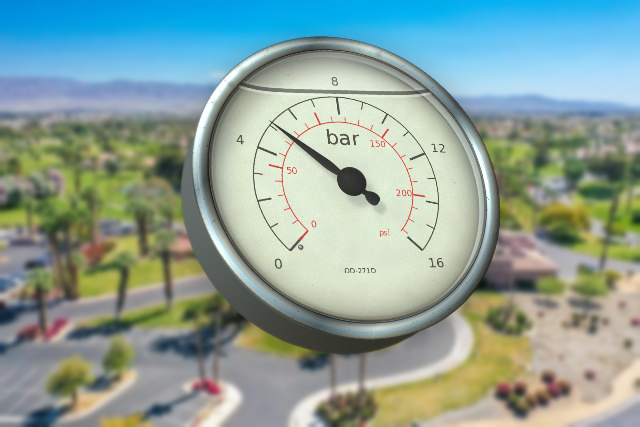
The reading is 5 bar
